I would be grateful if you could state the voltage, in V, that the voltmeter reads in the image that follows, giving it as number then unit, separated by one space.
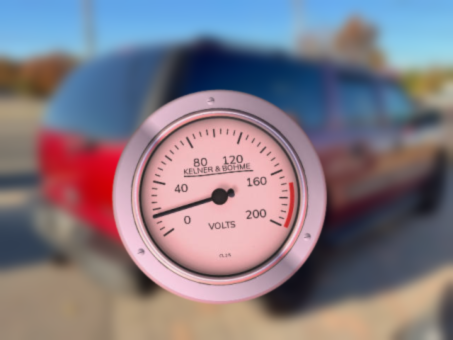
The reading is 15 V
